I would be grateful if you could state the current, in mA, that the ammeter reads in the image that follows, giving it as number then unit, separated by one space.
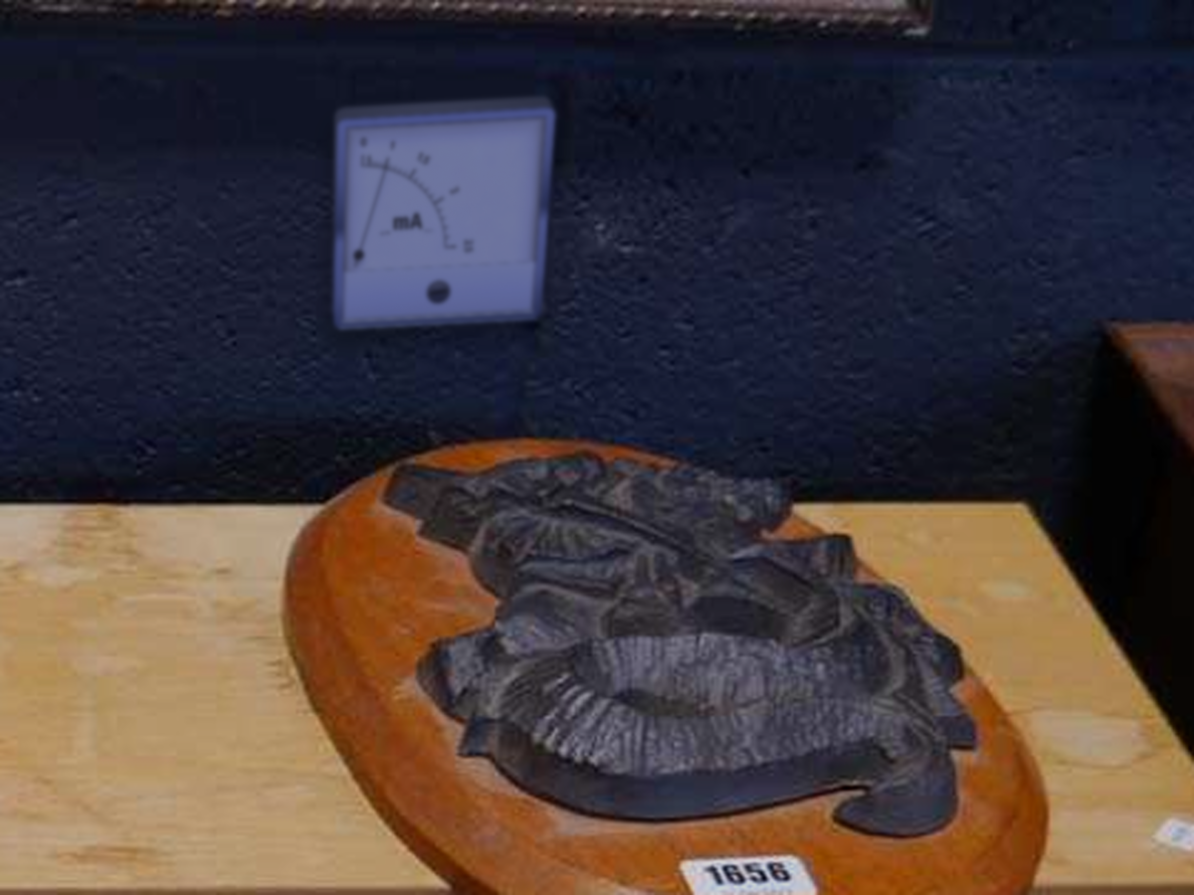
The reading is 1 mA
